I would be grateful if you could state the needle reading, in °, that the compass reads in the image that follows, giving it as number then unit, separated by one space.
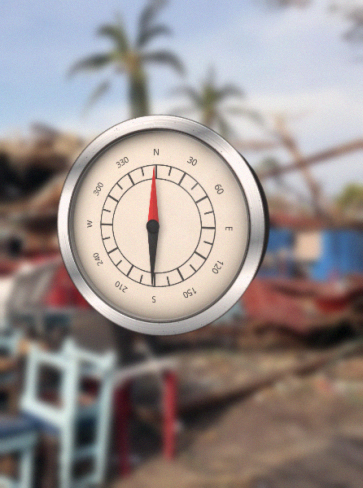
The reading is 0 °
